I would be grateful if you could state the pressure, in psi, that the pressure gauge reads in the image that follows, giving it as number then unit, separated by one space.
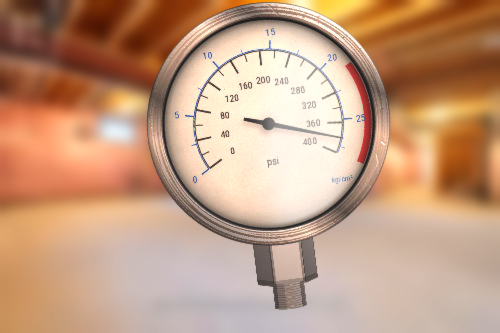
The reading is 380 psi
